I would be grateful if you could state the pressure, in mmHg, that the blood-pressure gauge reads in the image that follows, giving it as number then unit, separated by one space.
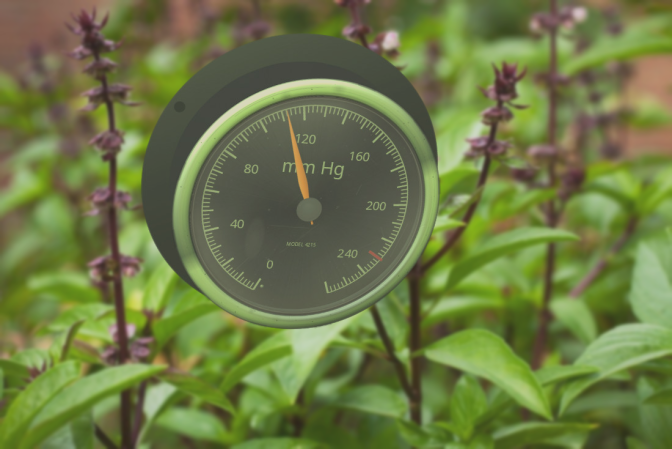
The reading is 112 mmHg
